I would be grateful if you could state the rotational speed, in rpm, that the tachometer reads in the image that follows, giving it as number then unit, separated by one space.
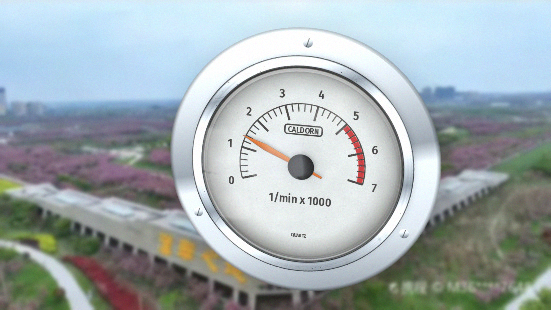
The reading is 1400 rpm
